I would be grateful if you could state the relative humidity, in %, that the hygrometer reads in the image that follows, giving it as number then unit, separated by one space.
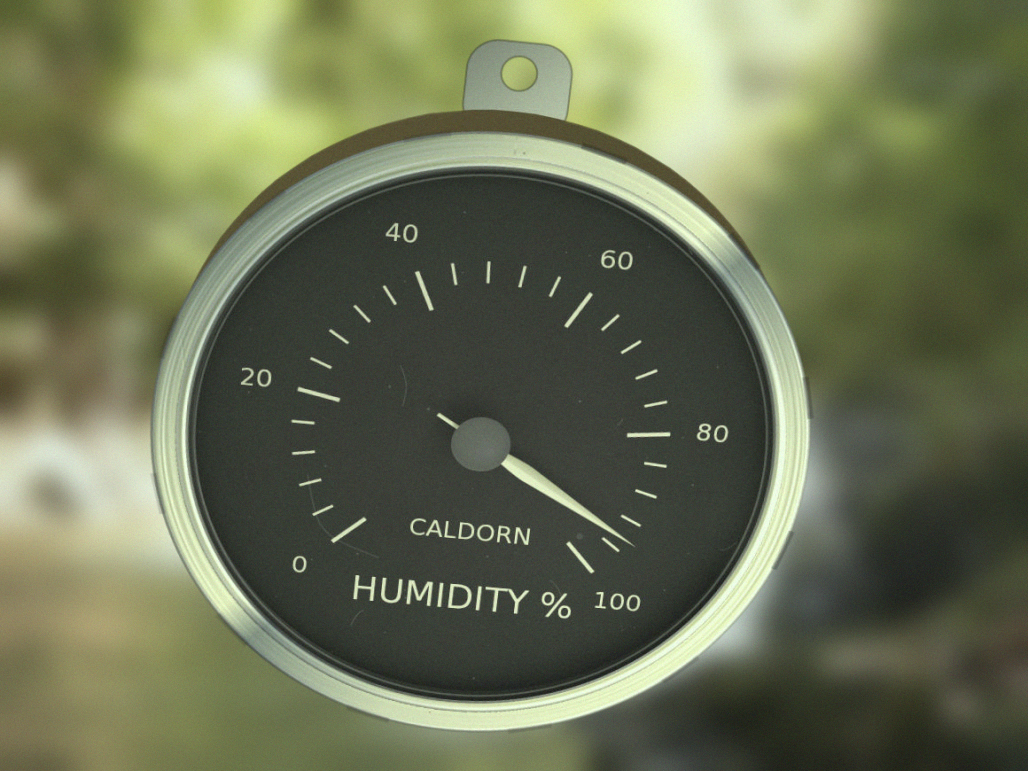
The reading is 94 %
